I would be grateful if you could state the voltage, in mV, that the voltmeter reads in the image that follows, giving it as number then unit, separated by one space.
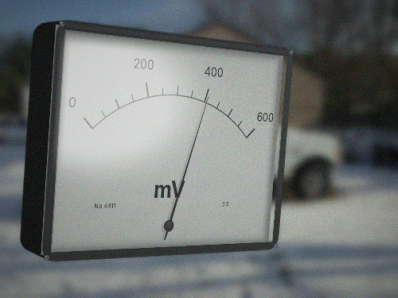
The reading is 400 mV
